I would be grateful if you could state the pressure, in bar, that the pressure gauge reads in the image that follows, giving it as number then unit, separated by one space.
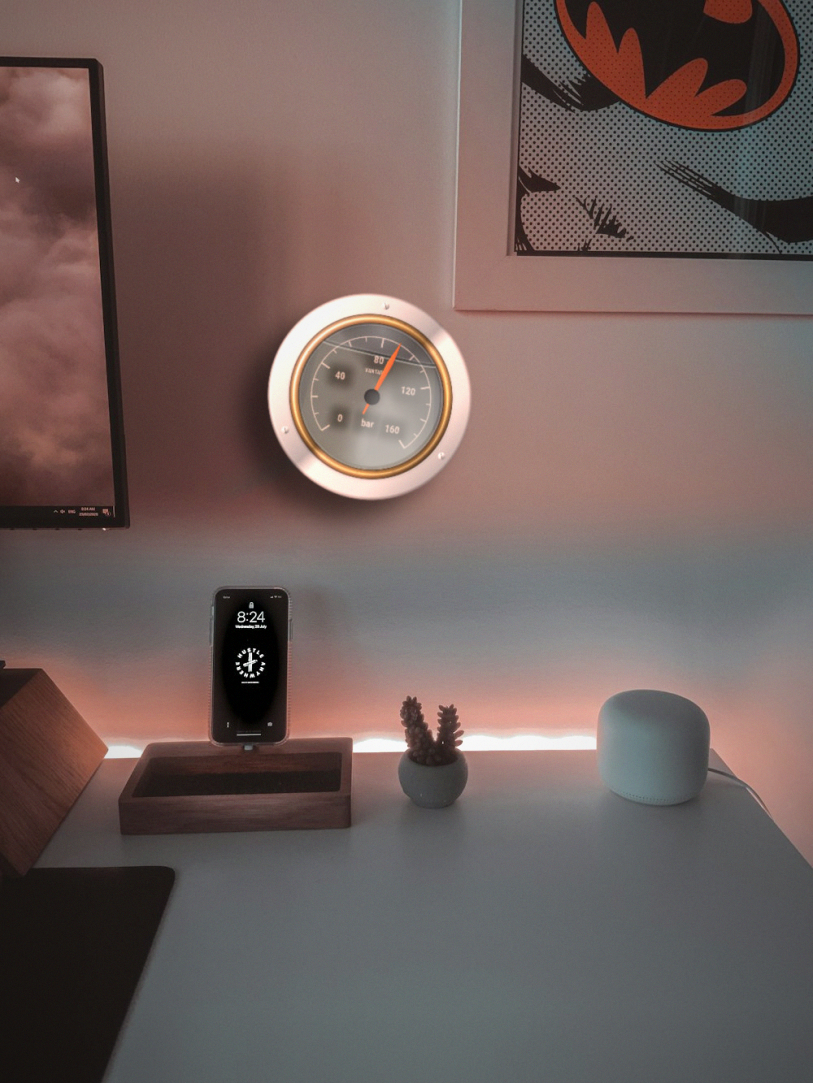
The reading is 90 bar
